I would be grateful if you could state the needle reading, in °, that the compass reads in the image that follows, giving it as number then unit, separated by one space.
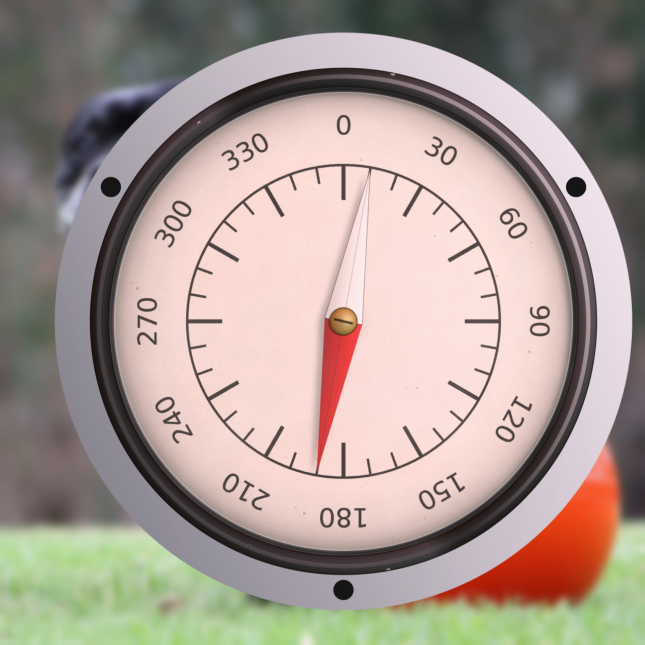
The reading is 190 °
